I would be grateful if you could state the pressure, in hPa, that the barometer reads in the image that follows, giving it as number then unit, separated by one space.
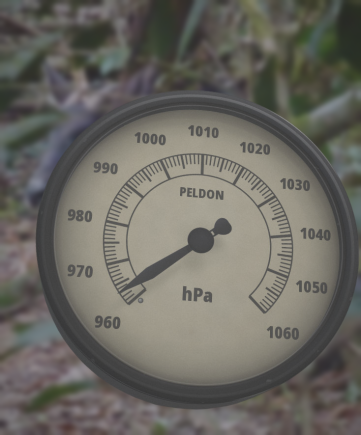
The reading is 963 hPa
